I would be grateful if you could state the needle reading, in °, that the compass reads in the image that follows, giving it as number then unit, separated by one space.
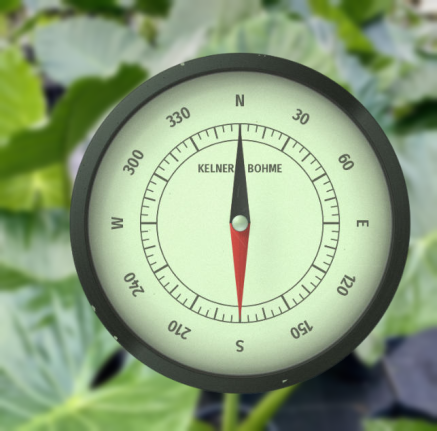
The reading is 180 °
